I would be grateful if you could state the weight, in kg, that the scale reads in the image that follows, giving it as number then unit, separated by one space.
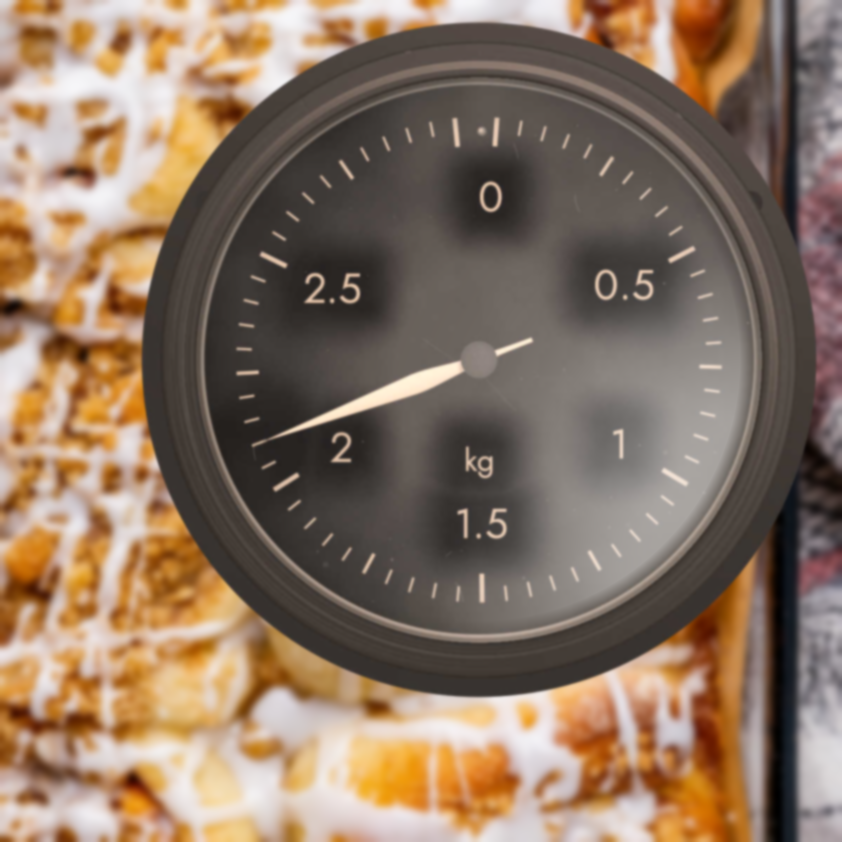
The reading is 2.1 kg
